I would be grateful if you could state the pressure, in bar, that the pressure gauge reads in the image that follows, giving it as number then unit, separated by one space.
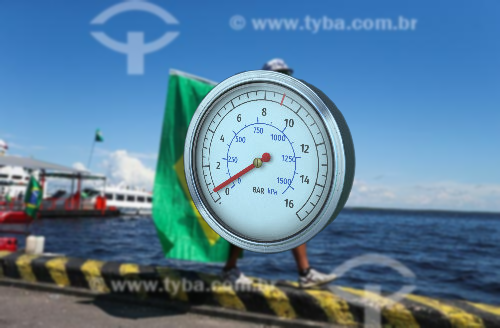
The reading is 0.5 bar
